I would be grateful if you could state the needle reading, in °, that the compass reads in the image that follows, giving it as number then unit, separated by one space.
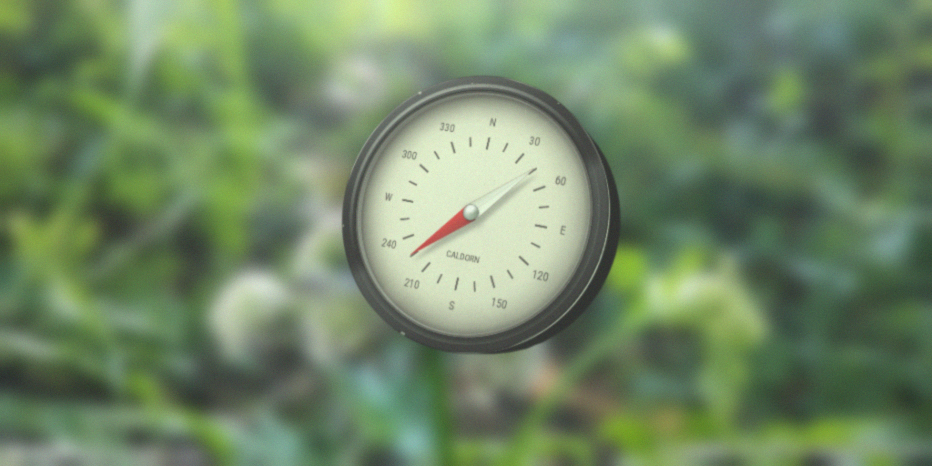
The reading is 225 °
